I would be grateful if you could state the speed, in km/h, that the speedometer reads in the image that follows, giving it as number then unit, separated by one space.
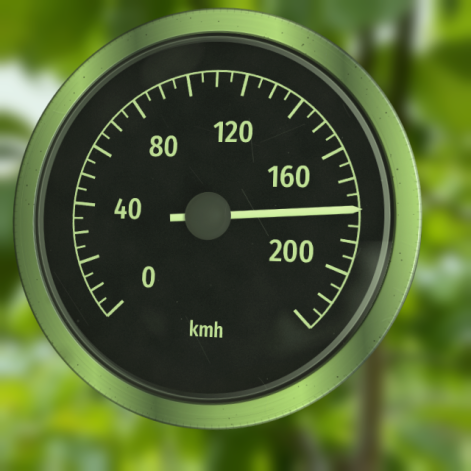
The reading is 180 km/h
